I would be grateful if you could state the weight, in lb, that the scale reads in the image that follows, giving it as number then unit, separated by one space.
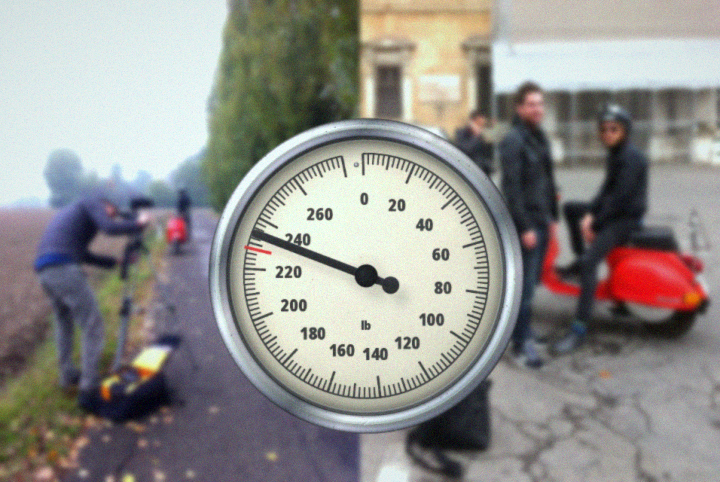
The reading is 234 lb
